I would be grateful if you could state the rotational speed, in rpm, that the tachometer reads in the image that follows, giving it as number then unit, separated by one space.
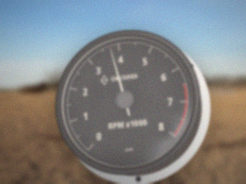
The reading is 3750 rpm
